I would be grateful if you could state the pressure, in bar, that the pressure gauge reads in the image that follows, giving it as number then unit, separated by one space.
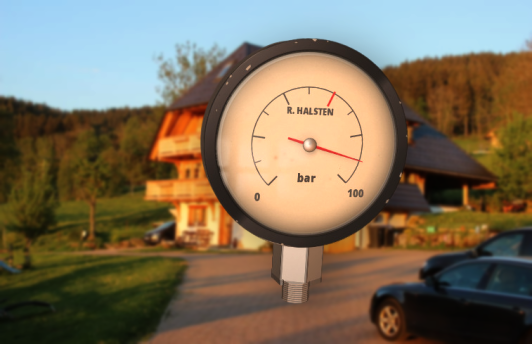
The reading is 90 bar
